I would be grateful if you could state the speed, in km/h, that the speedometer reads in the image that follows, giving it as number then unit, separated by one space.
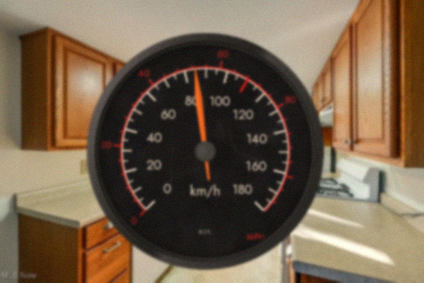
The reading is 85 km/h
